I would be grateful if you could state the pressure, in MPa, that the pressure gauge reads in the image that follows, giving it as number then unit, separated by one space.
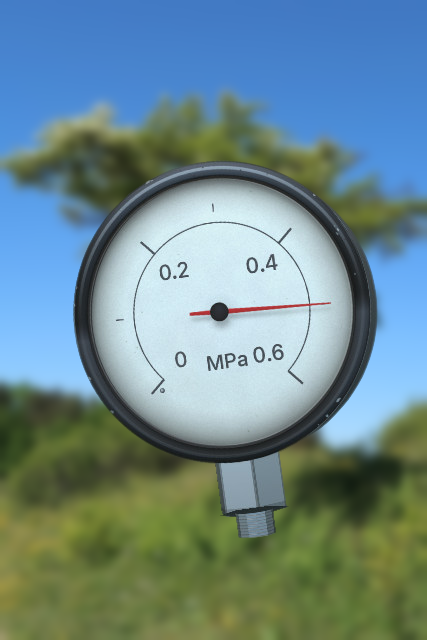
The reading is 0.5 MPa
